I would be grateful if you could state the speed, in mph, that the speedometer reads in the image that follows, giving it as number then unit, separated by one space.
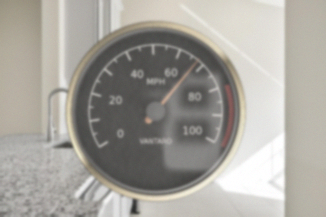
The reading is 67.5 mph
